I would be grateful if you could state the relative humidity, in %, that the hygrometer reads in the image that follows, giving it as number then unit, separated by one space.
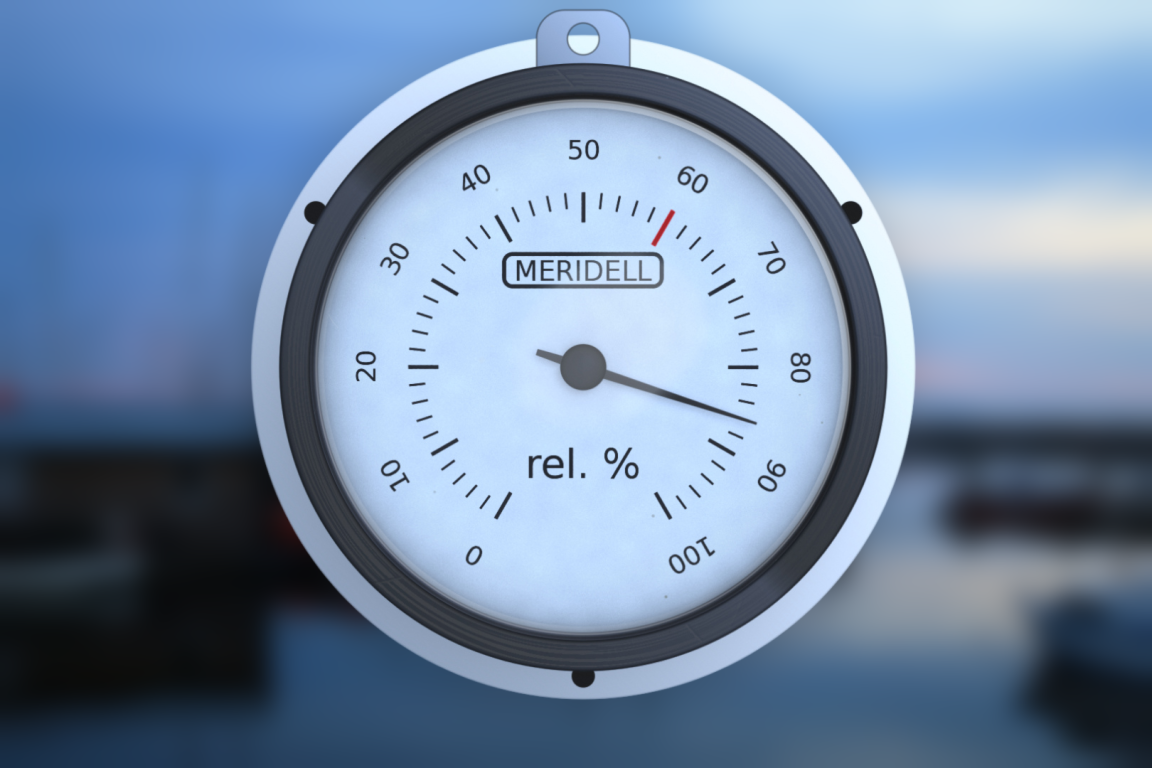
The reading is 86 %
